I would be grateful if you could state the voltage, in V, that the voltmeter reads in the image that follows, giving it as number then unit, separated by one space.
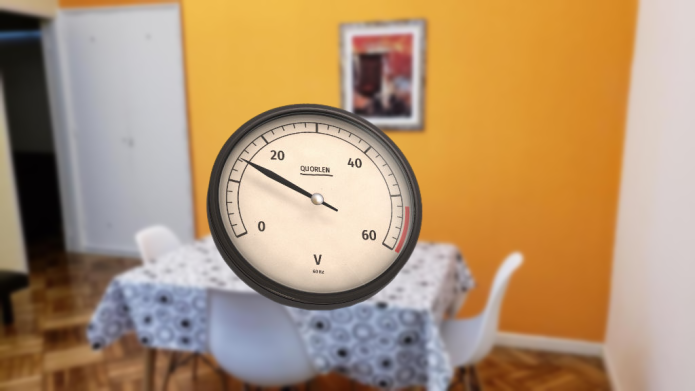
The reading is 14 V
